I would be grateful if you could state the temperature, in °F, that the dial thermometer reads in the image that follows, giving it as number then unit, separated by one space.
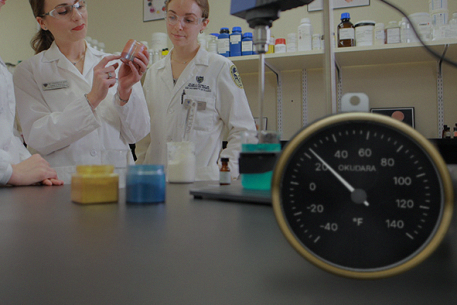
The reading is 24 °F
